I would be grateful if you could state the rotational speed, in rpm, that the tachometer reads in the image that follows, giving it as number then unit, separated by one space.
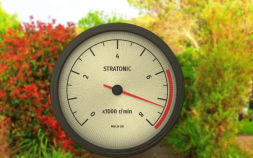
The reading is 7250 rpm
